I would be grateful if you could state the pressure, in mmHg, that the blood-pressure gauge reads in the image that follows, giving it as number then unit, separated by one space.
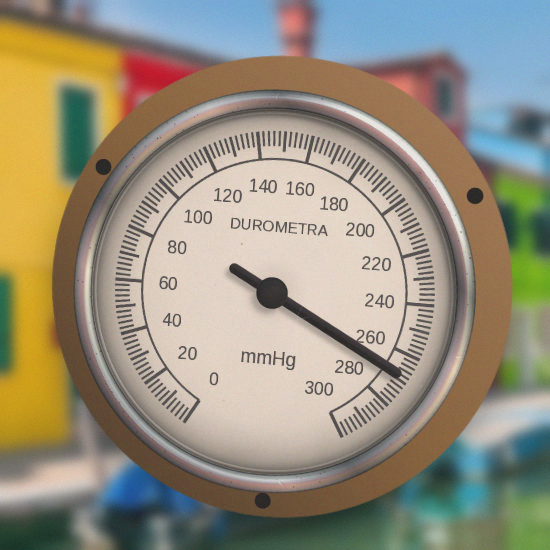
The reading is 268 mmHg
